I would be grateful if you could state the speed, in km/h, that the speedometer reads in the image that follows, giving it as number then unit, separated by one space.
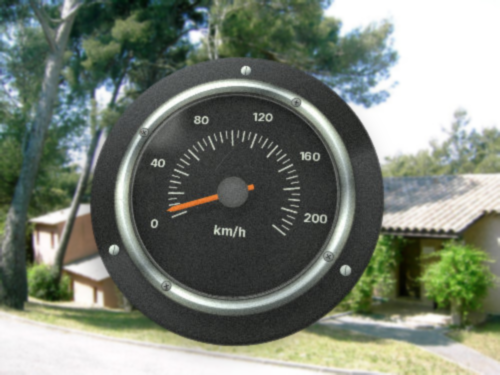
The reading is 5 km/h
